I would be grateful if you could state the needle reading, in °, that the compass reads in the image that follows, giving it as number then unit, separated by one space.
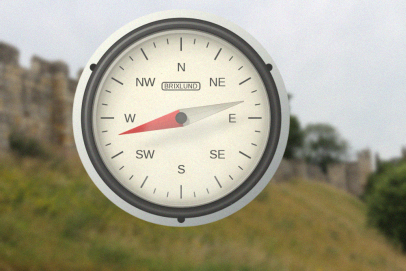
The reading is 255 °
